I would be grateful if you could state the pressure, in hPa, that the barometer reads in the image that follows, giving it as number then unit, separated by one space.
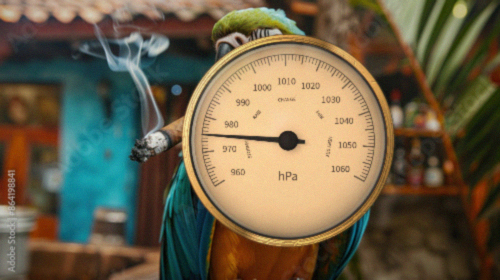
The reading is 975 hPa
